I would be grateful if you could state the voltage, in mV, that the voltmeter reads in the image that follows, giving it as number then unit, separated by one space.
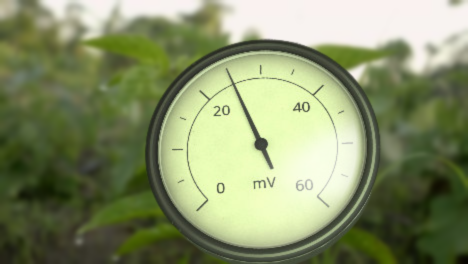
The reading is 25 mV
